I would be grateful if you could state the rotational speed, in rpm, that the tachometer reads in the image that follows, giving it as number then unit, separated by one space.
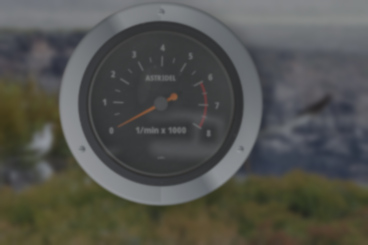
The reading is 0 rpm
